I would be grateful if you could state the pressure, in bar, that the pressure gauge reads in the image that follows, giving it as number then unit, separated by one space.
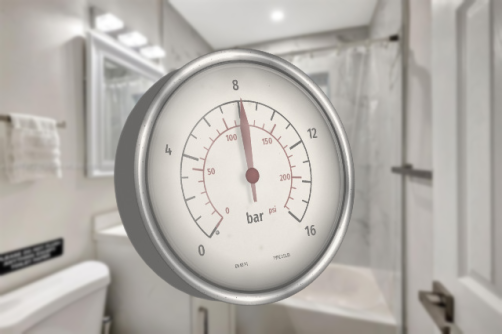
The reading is 8 bar
